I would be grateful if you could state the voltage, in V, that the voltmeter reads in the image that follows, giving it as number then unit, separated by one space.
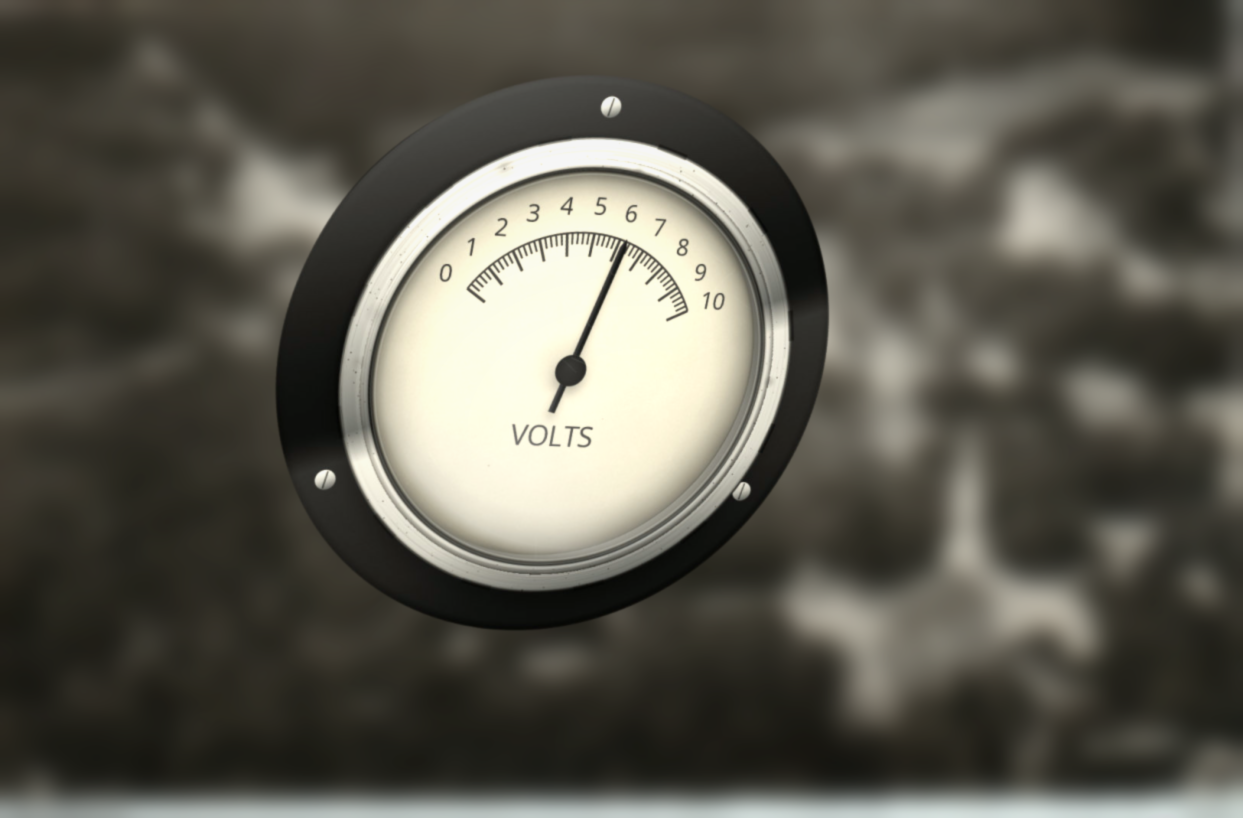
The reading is 6 V
